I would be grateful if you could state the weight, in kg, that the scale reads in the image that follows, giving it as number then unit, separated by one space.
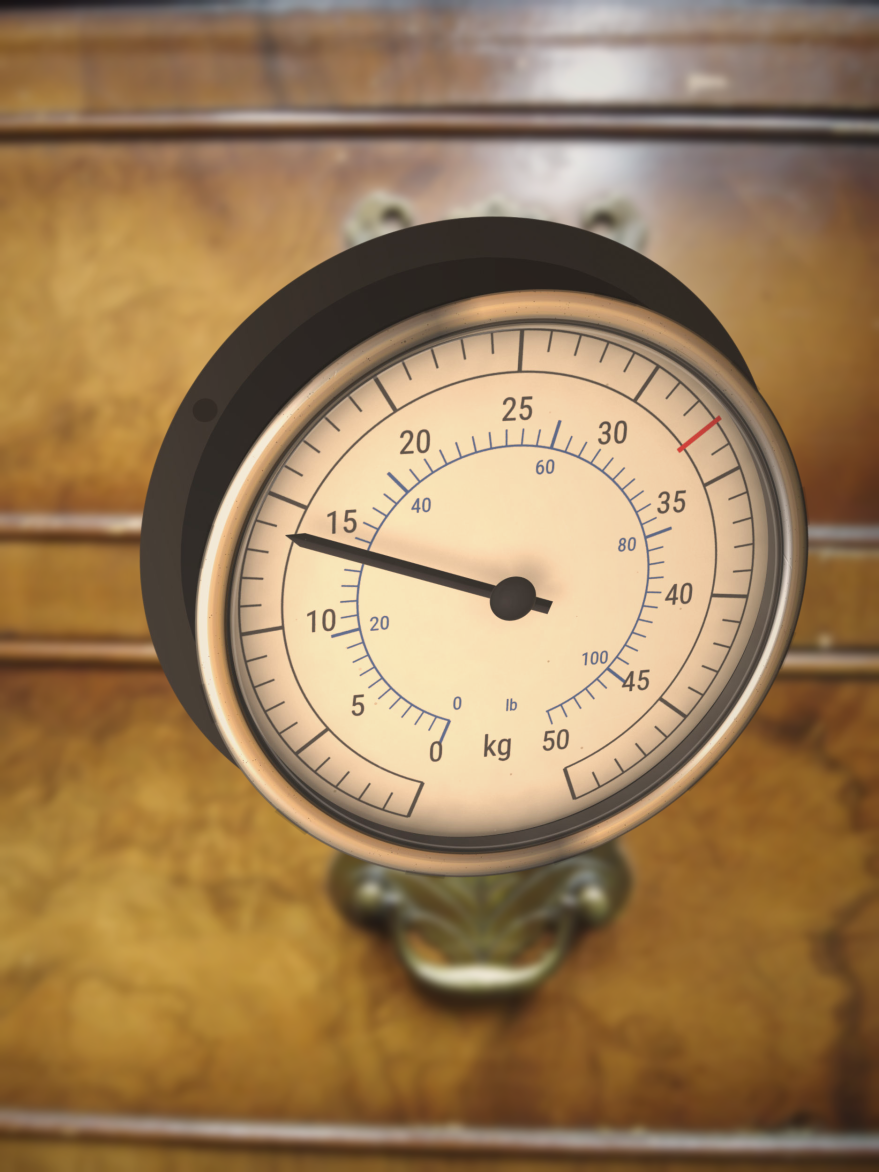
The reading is 14 kg
